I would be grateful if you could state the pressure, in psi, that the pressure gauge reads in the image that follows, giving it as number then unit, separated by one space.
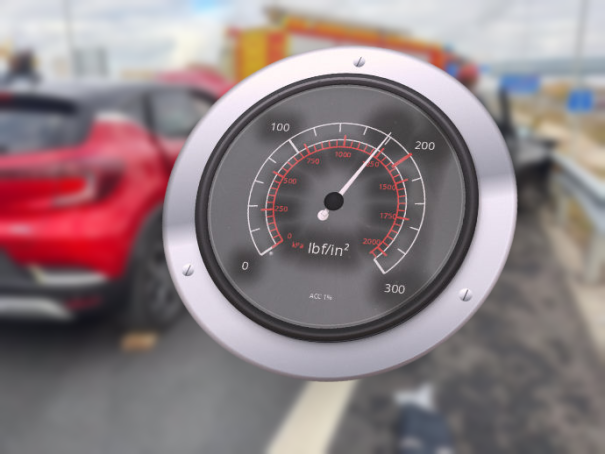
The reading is 180 psi
